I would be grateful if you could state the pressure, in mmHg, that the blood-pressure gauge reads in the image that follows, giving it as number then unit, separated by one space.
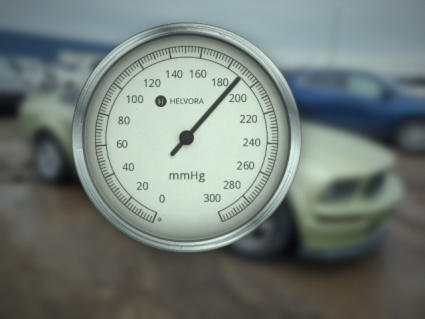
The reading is 190 mmHg
